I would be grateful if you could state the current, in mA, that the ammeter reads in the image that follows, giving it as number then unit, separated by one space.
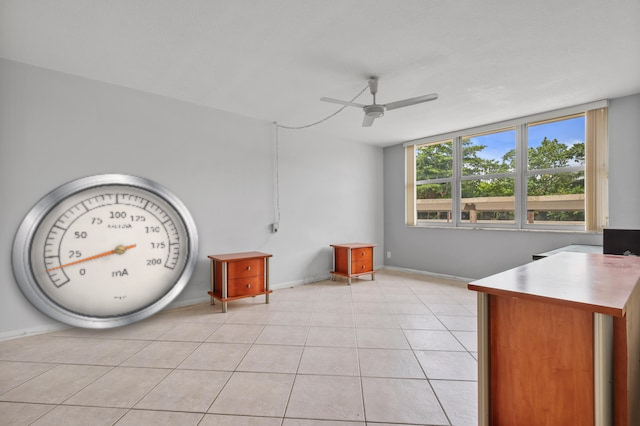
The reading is 15 mA
